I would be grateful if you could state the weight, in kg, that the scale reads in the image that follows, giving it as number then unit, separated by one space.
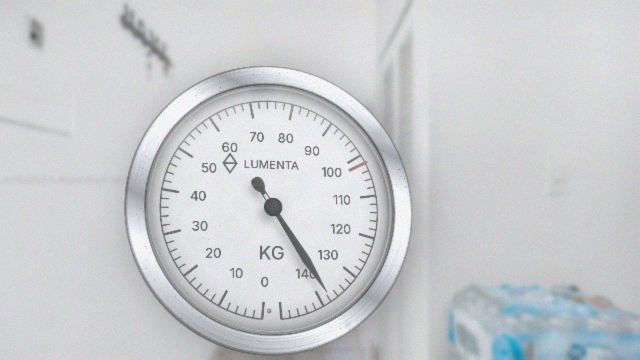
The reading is 138 kg
